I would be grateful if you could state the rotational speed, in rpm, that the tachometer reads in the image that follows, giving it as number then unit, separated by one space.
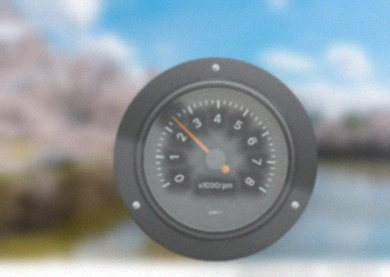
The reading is 2400 rpm
